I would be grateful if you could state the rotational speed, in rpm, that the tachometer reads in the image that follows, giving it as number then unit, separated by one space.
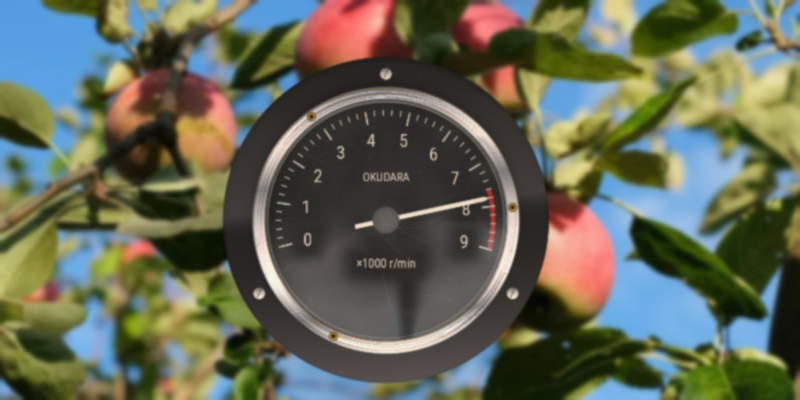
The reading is 7800 rpm
